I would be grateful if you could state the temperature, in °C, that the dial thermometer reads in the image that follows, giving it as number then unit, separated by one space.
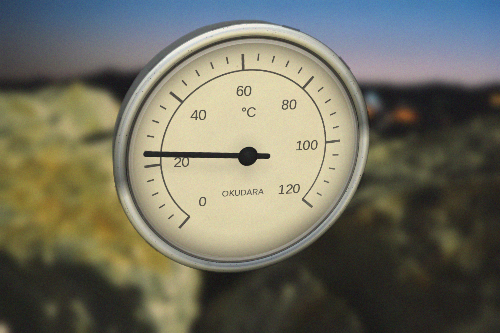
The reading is 24 °C
